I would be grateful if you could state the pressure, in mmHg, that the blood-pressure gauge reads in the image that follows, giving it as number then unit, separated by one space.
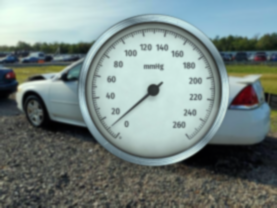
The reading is 10 mmHg
